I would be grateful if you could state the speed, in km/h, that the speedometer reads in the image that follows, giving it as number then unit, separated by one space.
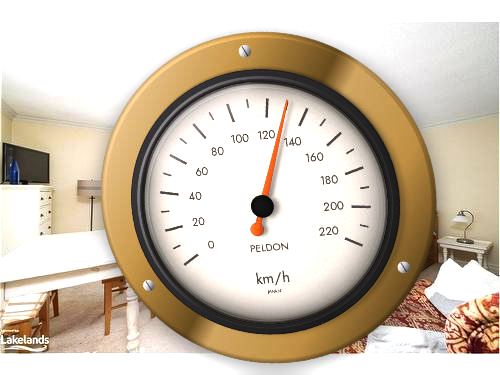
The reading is 130 km/h
